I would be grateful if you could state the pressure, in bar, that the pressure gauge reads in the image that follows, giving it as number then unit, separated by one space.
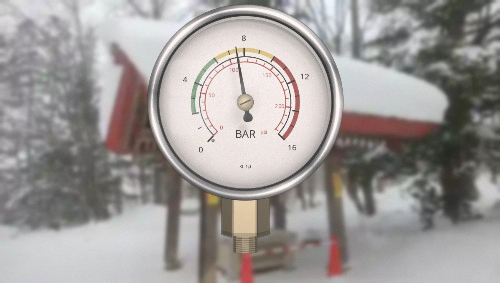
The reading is 7.5 bar
